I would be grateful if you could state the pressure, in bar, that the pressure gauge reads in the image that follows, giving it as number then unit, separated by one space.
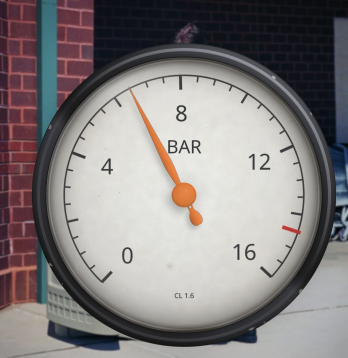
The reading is 6.5 bar
